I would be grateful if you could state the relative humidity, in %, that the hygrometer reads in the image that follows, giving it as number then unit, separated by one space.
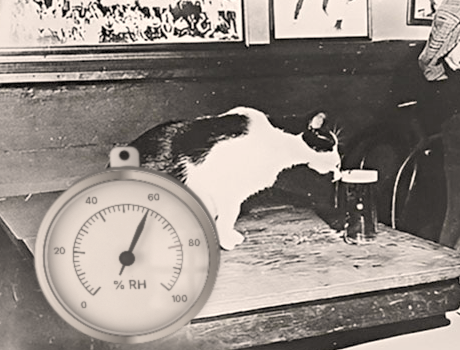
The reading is 60 %
